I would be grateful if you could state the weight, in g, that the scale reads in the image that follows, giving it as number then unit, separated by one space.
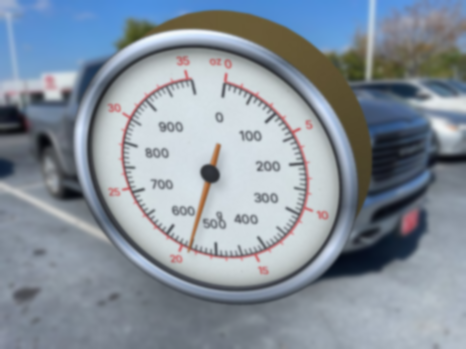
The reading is 550 g
